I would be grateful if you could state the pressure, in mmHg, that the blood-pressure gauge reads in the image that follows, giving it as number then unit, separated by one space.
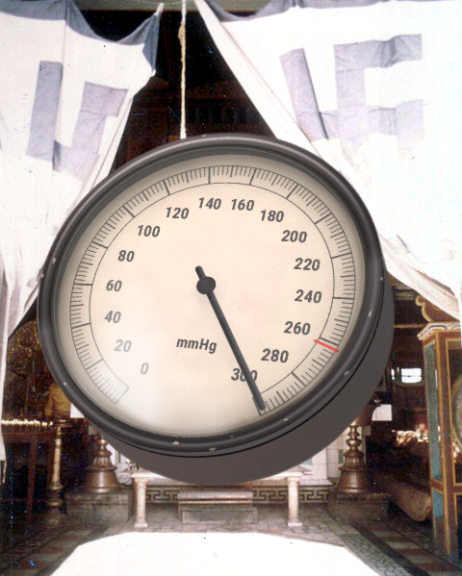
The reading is 298 mmHg
